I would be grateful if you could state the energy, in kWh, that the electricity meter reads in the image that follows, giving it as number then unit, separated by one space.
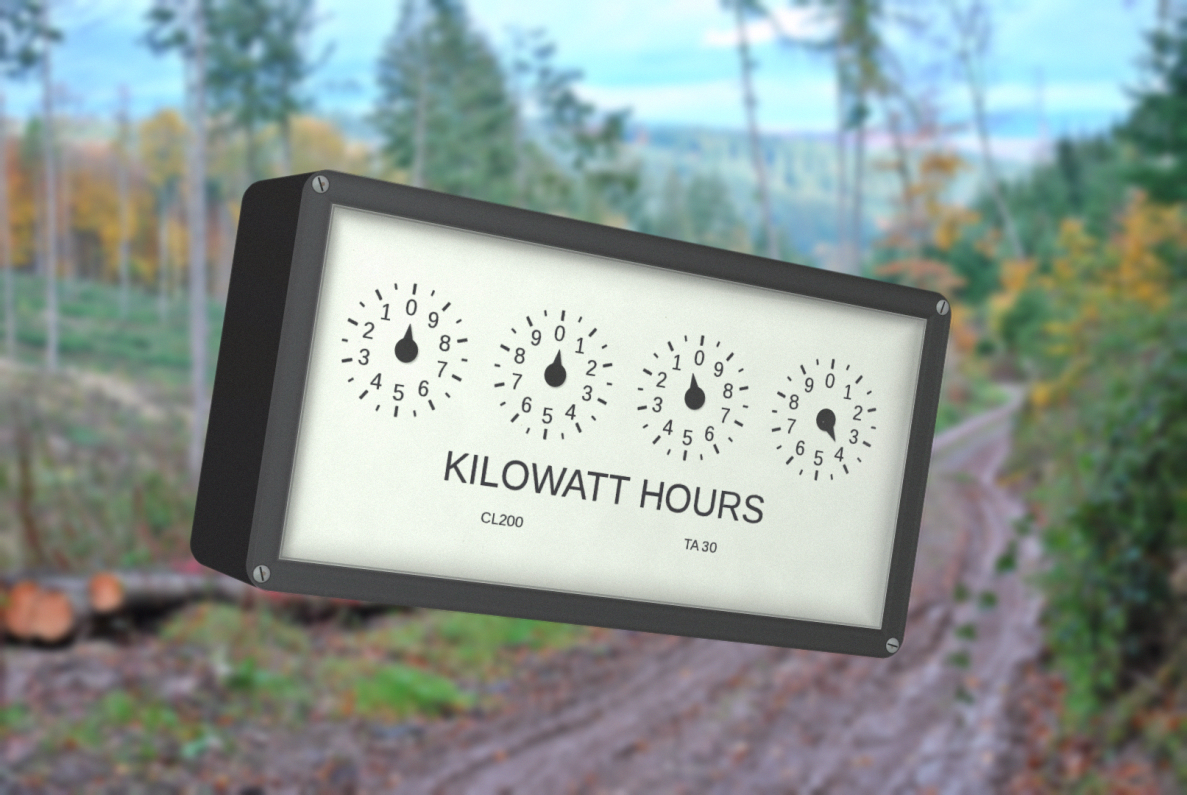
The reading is 4 kWh
